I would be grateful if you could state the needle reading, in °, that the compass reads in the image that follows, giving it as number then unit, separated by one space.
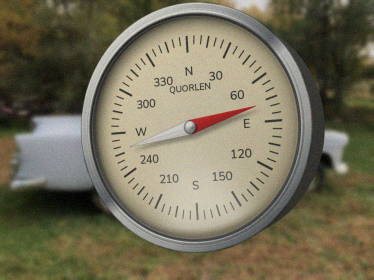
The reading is 77.5 °
